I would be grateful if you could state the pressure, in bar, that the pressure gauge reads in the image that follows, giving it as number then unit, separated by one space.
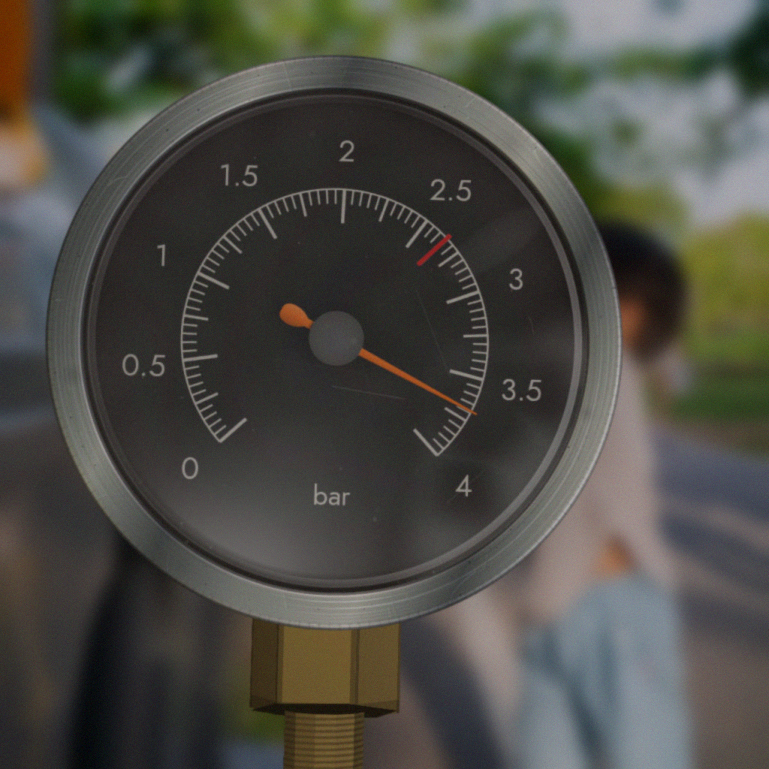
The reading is 3.7 bar
